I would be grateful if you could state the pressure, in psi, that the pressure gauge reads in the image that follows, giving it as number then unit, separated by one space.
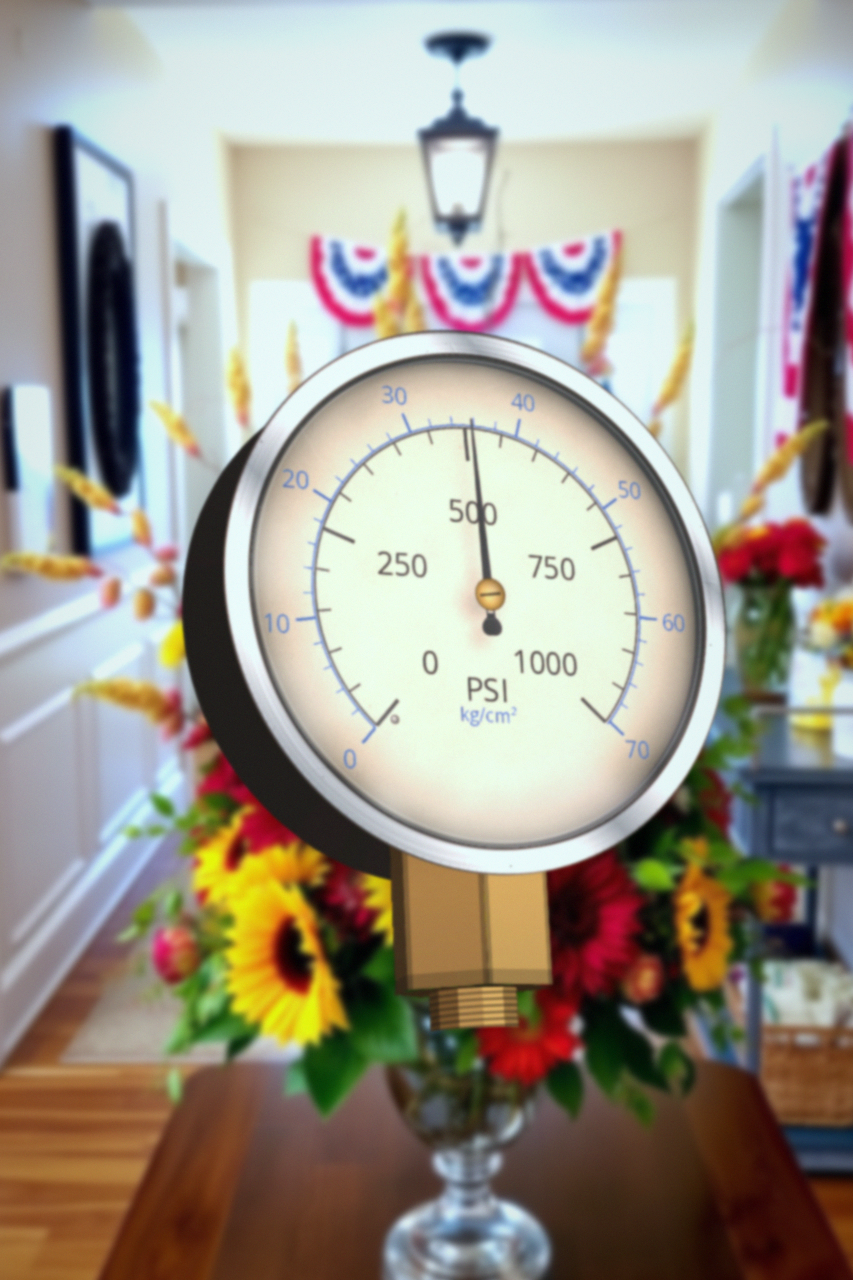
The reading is 500 psi
